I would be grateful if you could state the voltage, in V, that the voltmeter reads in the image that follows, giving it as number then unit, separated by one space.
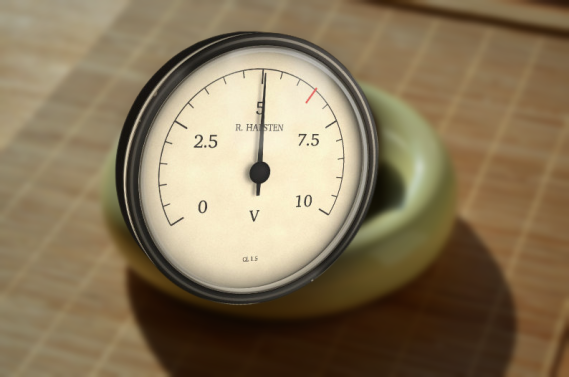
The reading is 5 V
